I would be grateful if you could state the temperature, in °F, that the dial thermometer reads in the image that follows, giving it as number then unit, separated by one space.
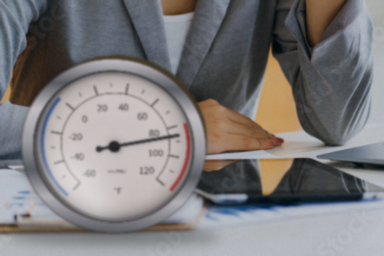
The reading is 85 °F
